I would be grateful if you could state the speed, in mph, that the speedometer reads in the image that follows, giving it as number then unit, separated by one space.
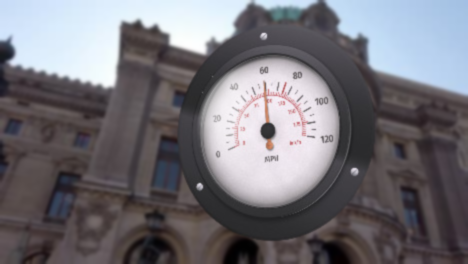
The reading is 60 mph
